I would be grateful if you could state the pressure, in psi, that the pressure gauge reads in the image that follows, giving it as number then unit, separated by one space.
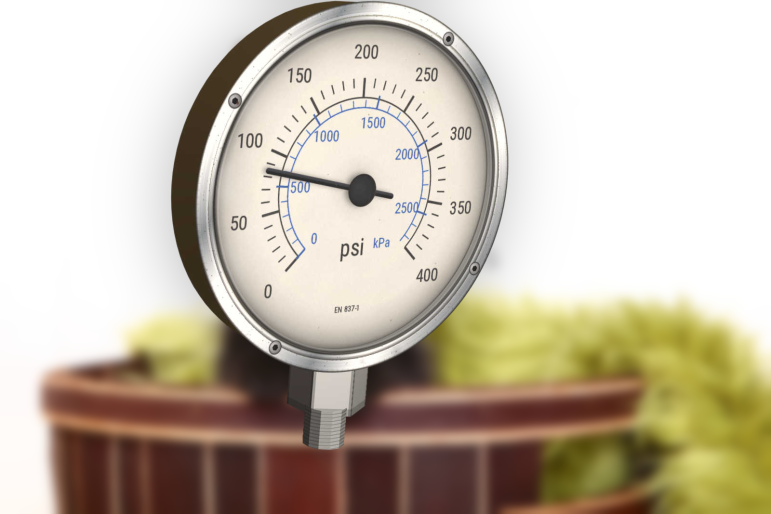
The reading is 85 psi
